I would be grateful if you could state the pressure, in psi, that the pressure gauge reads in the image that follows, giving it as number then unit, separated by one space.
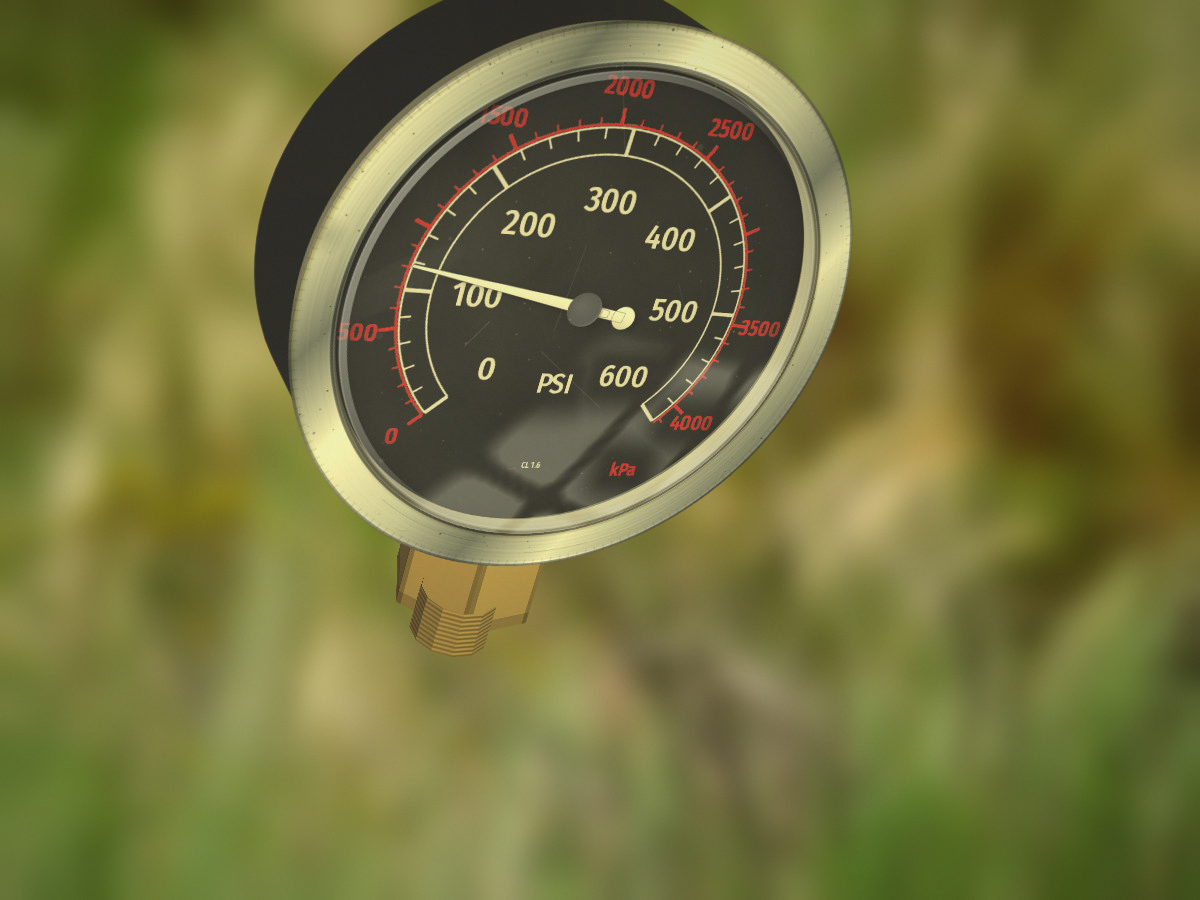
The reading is 120 psi
